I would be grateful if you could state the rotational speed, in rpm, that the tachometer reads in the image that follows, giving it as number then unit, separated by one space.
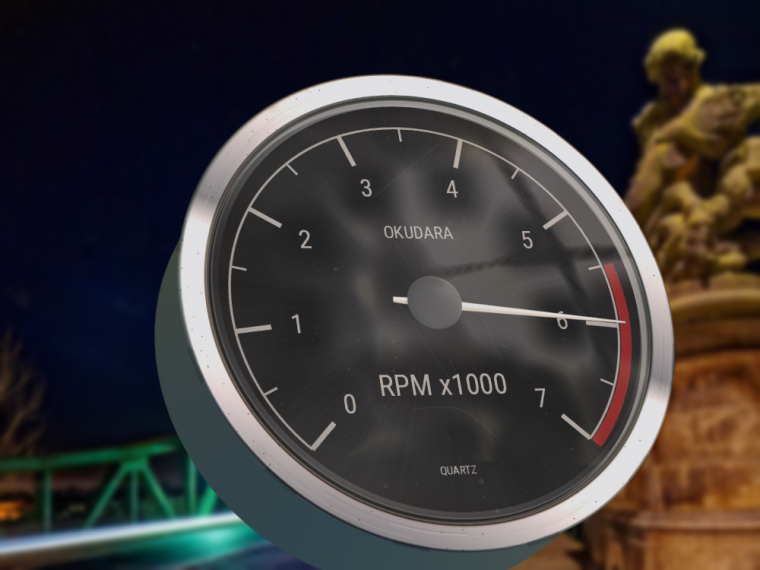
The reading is 6000 rpm
